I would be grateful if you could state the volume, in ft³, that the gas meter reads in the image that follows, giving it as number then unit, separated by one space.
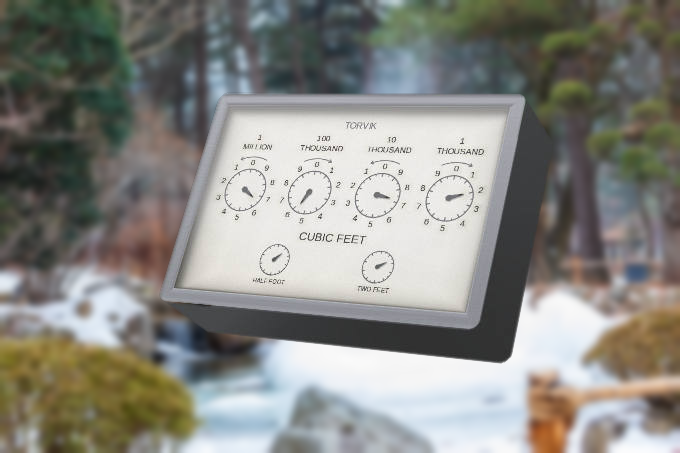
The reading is 657200 ft³
